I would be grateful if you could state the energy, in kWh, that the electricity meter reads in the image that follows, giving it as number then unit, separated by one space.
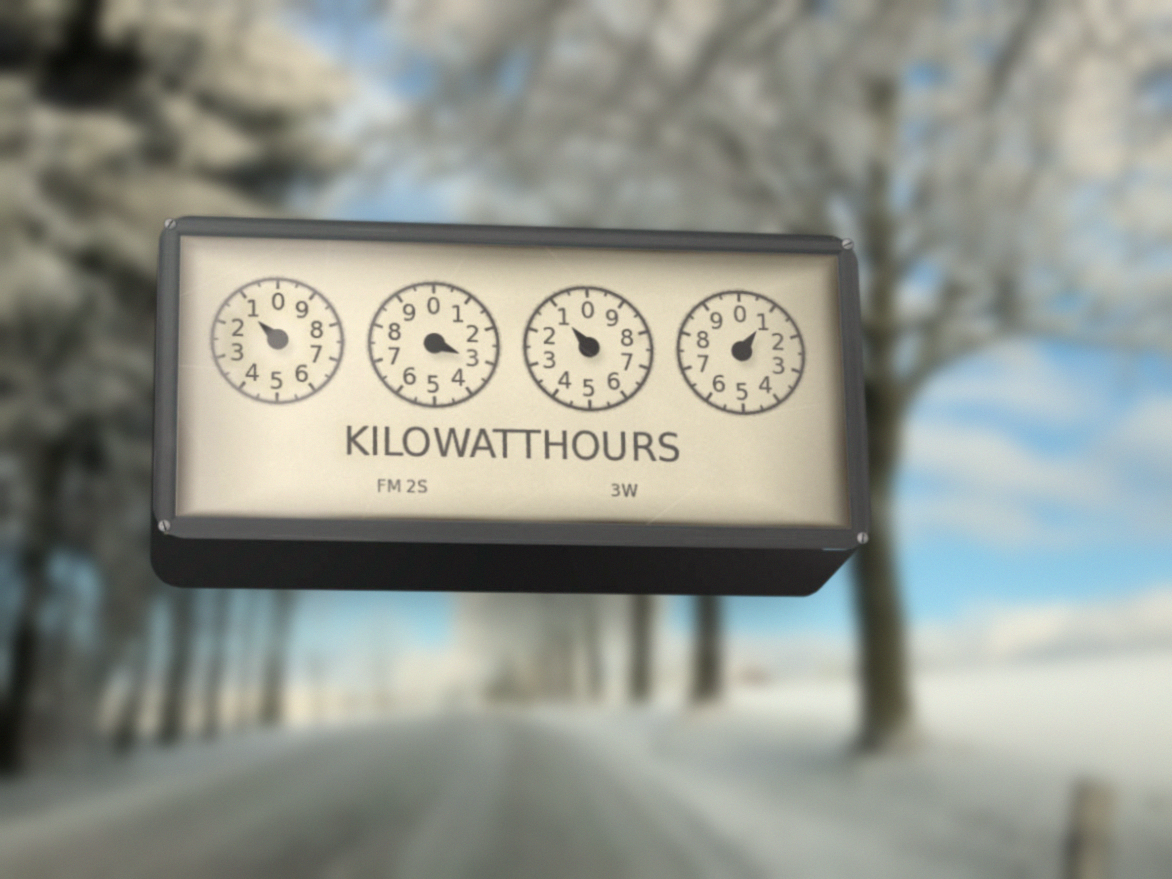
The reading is 1311 kWh
